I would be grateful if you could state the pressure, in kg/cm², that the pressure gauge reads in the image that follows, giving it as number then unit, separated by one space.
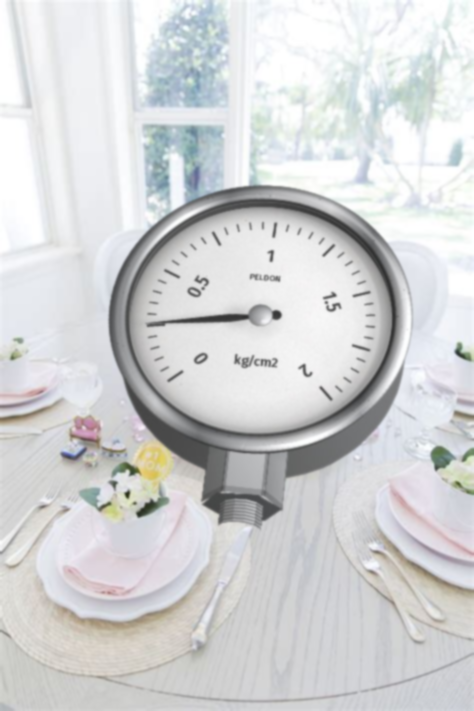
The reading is 0.25 kg/cm²
